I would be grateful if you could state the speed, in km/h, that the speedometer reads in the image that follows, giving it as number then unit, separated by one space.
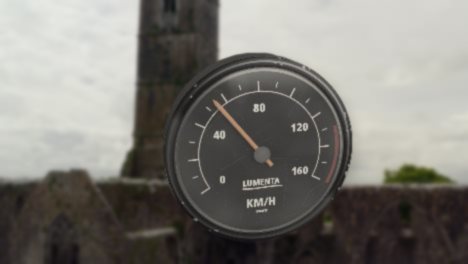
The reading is 55 km/h
